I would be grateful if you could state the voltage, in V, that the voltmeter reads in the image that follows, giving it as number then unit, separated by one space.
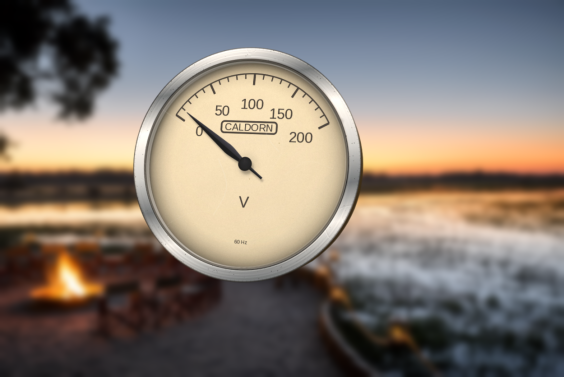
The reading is 10 V
